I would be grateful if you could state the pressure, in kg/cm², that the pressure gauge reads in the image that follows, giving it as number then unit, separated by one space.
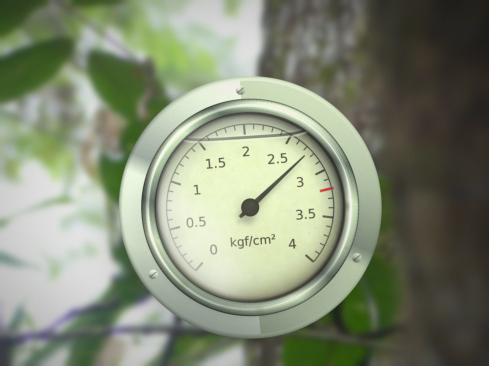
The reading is 2.75 kg/cm²
